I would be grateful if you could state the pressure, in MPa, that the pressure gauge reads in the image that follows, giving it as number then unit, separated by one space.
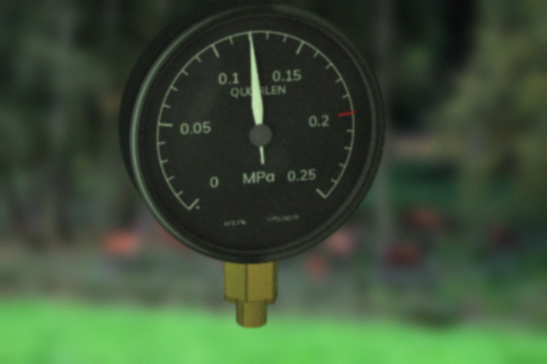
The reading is 0.12 MPa
